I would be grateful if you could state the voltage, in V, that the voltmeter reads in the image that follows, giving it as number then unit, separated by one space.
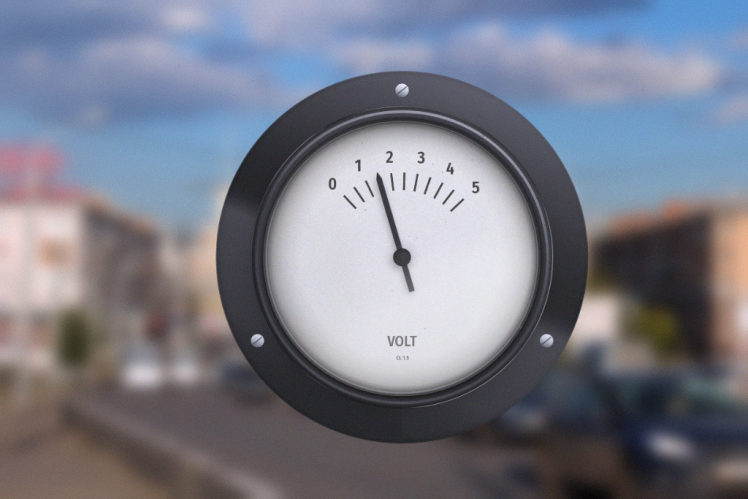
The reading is 1.5 V
